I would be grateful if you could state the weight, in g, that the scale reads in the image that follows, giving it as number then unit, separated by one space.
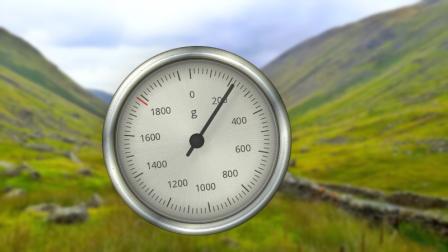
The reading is 220 g
